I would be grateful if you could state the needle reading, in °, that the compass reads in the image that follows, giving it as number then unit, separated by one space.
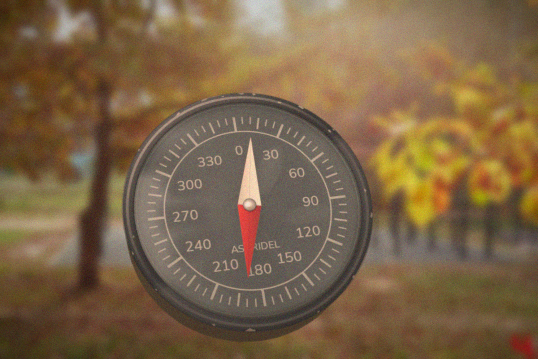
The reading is 190 °
